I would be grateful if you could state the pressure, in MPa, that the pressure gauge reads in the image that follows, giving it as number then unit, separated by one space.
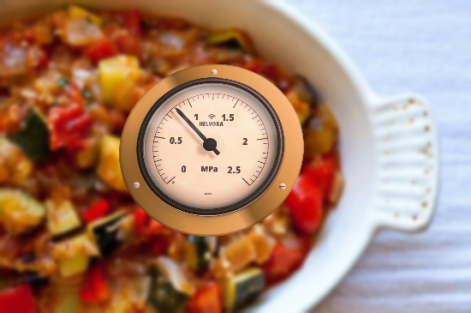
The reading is 0.85 MPa
